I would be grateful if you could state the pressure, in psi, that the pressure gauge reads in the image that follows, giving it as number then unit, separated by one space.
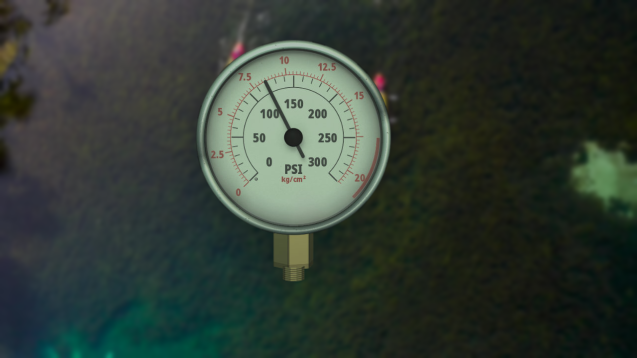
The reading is 120 psi
